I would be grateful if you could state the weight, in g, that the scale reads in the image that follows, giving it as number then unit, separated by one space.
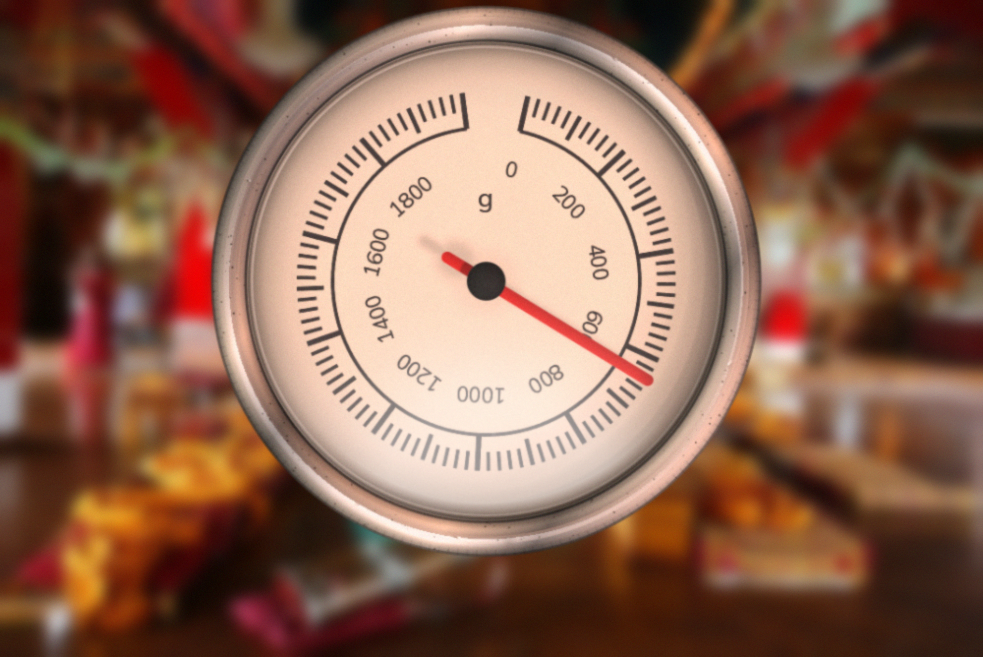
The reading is 640 g
